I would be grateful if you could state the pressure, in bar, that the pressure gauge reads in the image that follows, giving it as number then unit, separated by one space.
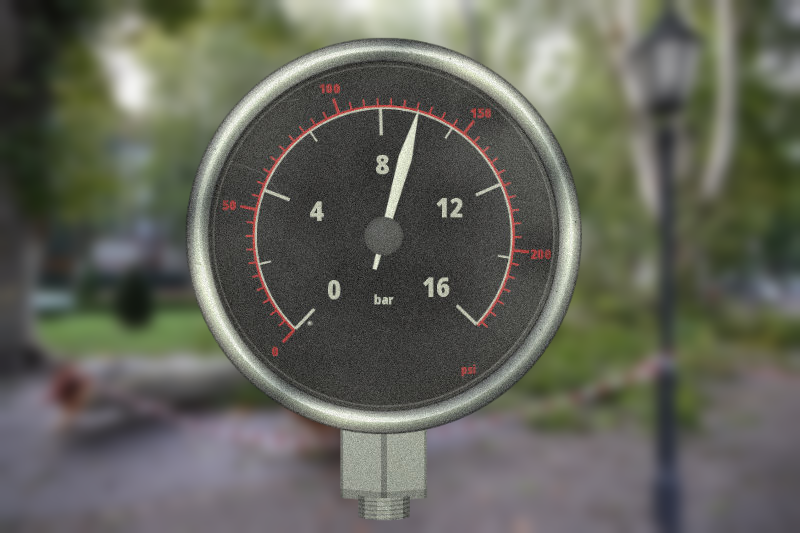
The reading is 9 bar
